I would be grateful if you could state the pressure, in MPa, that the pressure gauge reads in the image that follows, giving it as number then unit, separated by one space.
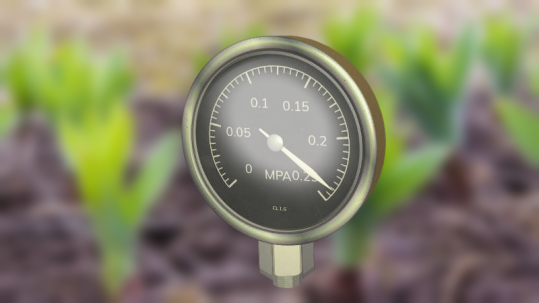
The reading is 0.24 MPa
